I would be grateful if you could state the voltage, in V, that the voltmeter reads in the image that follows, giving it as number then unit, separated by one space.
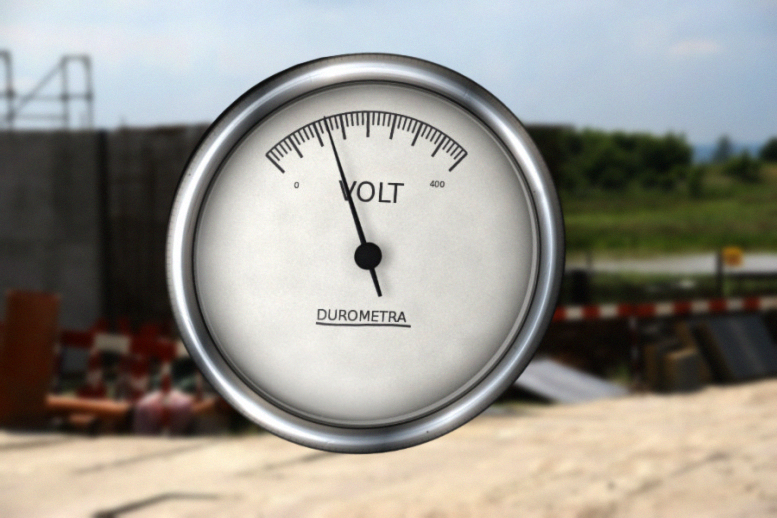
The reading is 120 V
